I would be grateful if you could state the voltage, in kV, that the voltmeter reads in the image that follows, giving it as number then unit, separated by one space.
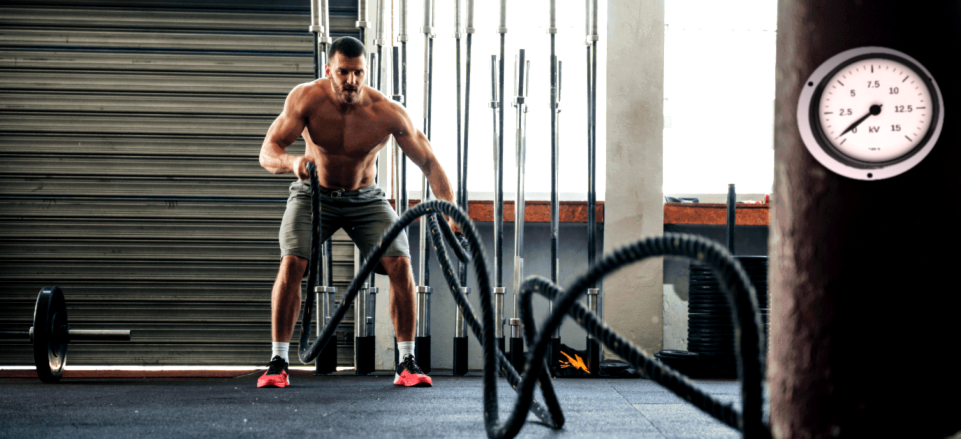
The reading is 0.5 kV
